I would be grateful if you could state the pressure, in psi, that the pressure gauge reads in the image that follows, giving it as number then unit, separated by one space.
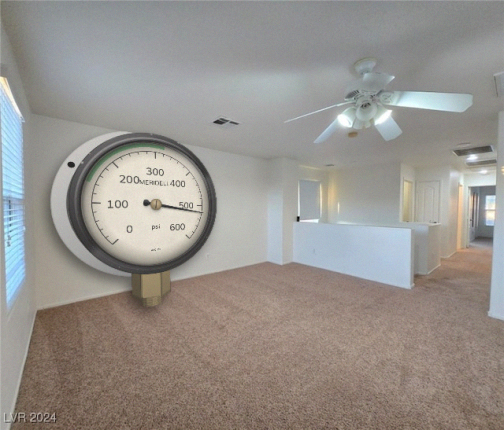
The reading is 520 psi
